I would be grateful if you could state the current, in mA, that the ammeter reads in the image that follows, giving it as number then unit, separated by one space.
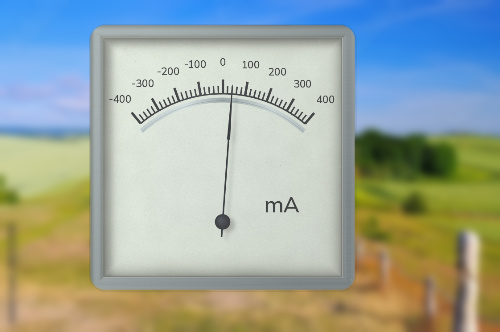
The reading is 40 mA
